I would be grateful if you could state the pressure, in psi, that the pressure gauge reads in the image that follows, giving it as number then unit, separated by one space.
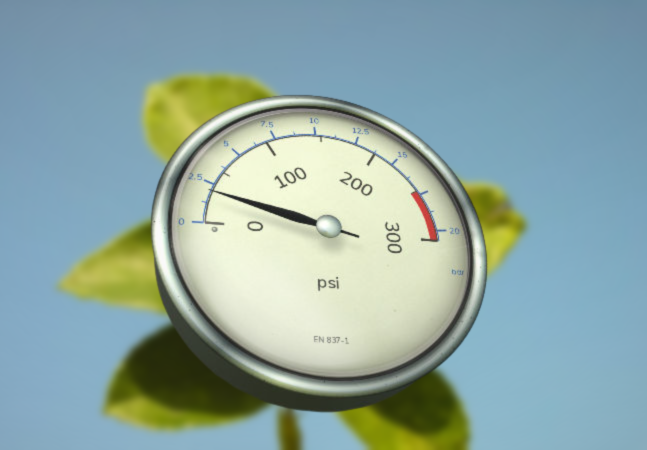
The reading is 25 psi
